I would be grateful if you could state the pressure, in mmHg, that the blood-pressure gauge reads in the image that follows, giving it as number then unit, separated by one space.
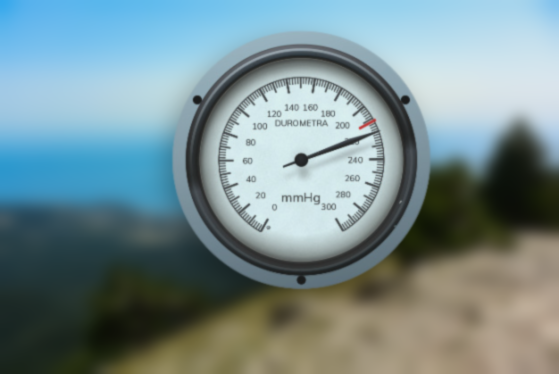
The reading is 220 mmHg
